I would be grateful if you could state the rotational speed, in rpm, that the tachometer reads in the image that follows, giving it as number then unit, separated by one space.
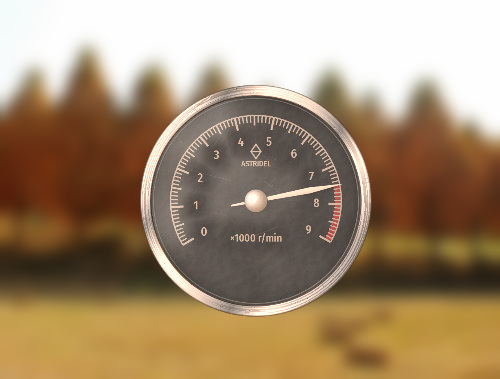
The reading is 7500 rpm
